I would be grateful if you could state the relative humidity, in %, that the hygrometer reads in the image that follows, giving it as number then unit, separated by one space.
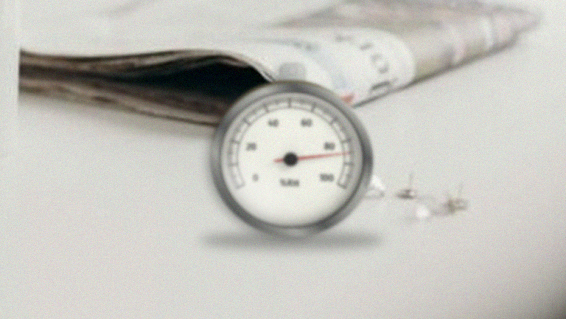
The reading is 85 %
